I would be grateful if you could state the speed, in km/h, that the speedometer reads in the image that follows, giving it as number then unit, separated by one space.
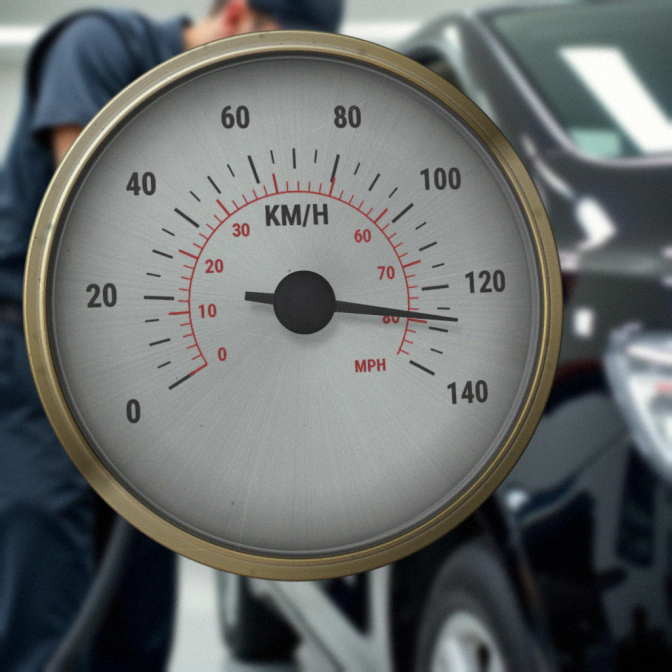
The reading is 127.5 km/h
